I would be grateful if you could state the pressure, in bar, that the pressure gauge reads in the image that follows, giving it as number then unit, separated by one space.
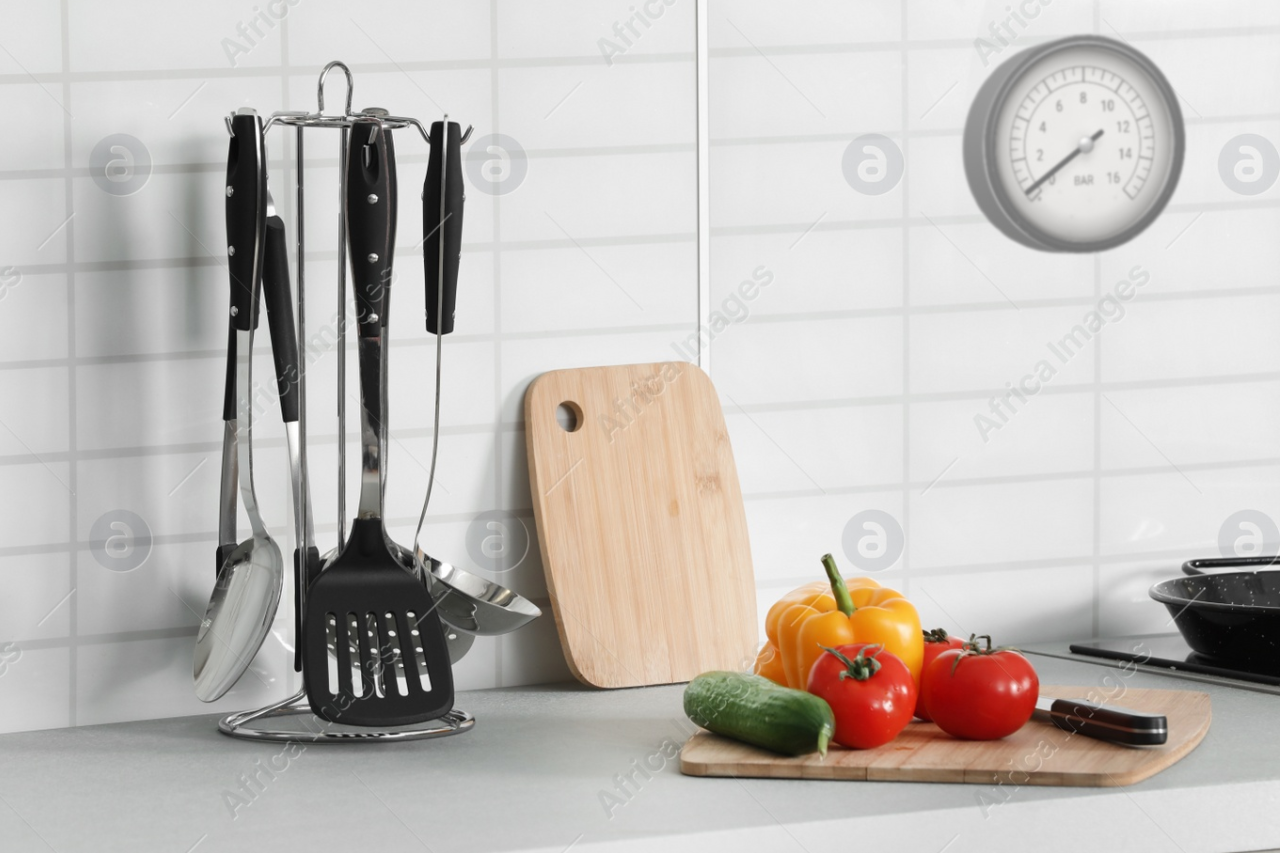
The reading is 0.5 bar
